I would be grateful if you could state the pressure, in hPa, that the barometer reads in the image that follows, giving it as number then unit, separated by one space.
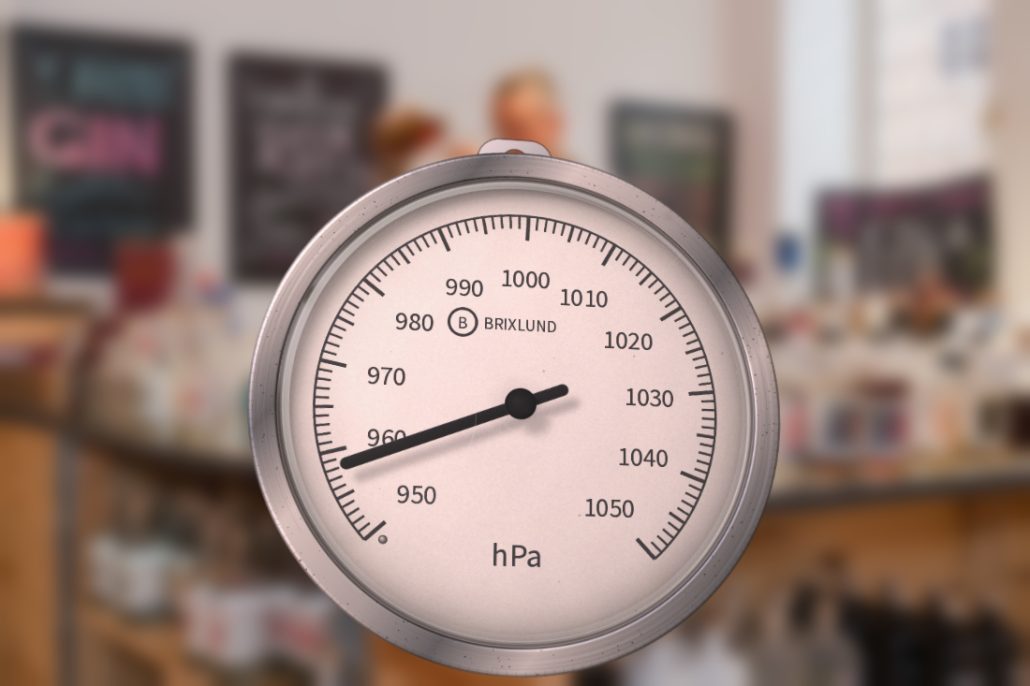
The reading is 958 hPa
